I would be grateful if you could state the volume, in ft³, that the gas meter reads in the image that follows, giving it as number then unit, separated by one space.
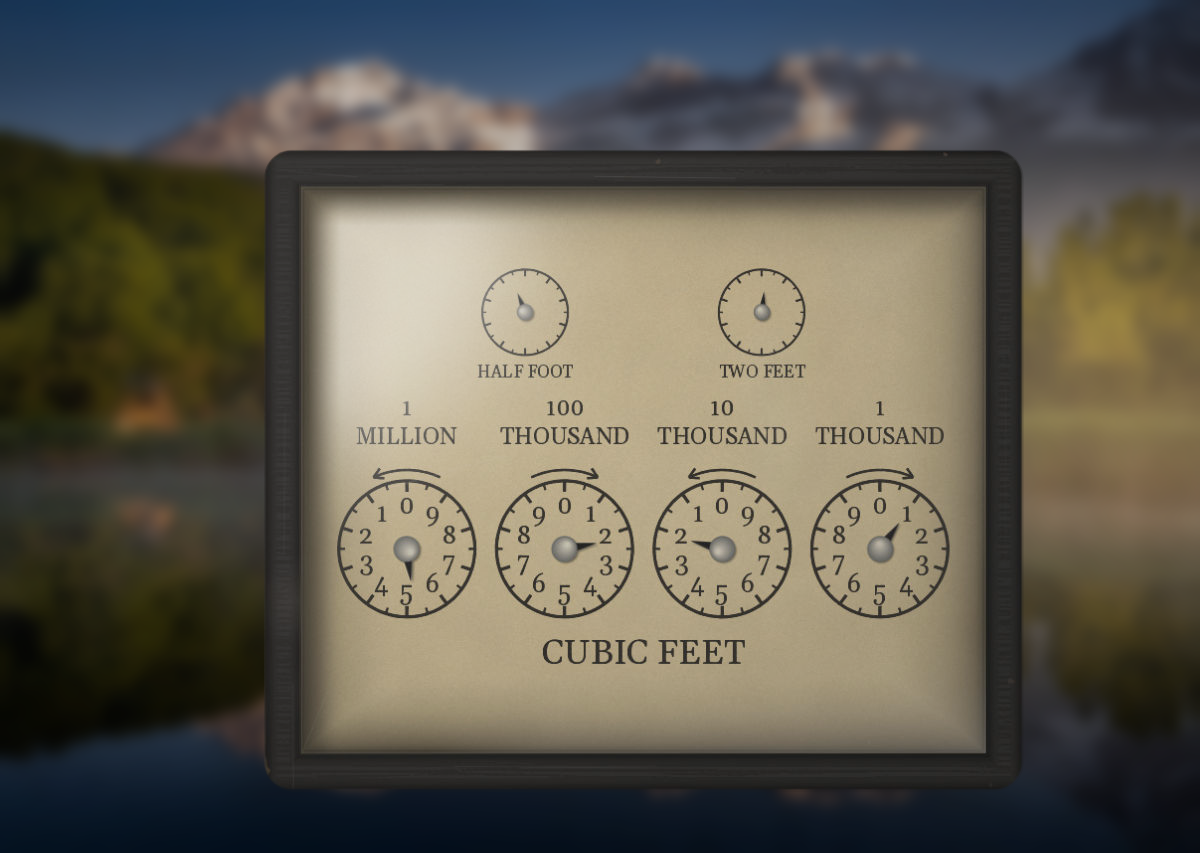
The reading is 522100 ft³
